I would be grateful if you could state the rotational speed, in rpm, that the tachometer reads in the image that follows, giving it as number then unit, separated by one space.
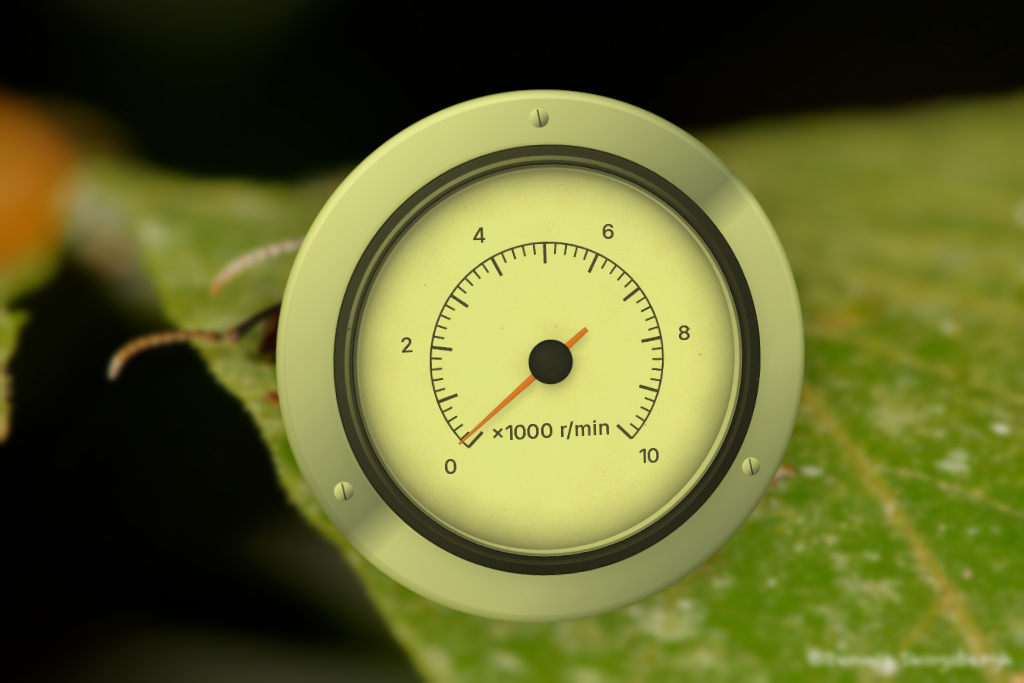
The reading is 200 rpm
